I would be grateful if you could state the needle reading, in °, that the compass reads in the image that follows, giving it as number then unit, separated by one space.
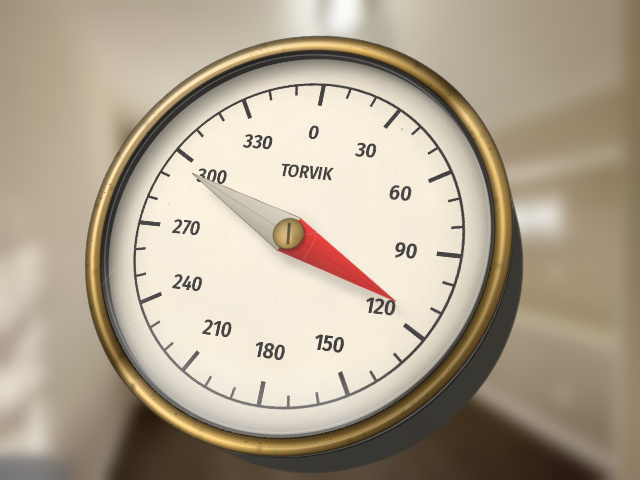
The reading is 115 °
